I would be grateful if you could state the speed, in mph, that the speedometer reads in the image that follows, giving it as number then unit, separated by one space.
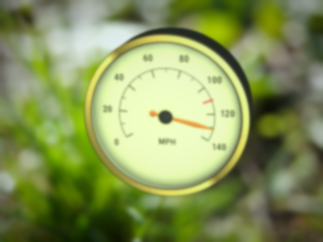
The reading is 130 mph
